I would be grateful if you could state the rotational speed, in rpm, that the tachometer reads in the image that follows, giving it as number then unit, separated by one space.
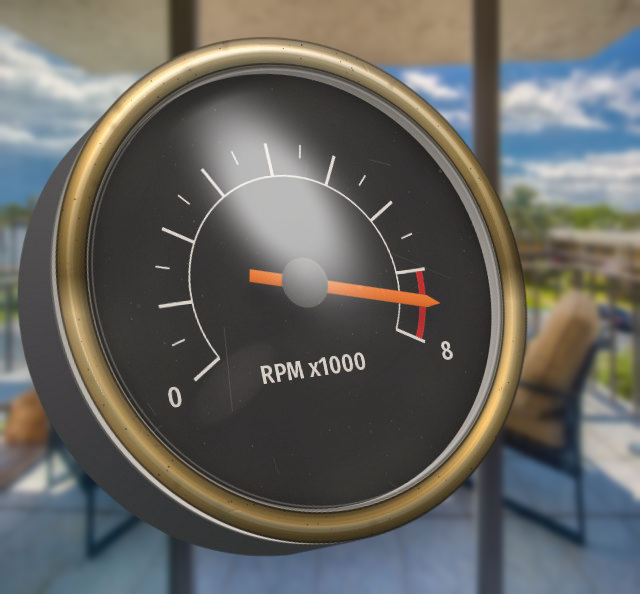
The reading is 7500 rpm
